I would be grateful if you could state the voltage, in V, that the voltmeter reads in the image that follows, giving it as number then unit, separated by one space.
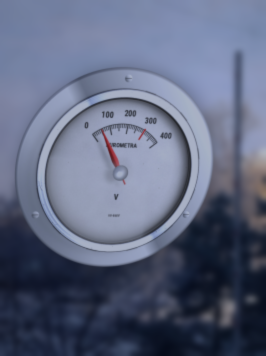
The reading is 50 V
